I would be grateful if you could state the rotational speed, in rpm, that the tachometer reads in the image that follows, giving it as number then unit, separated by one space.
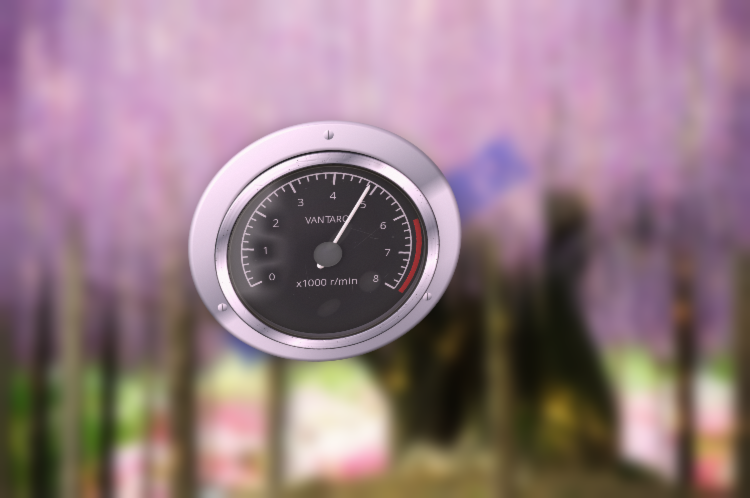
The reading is 4800 rpm
